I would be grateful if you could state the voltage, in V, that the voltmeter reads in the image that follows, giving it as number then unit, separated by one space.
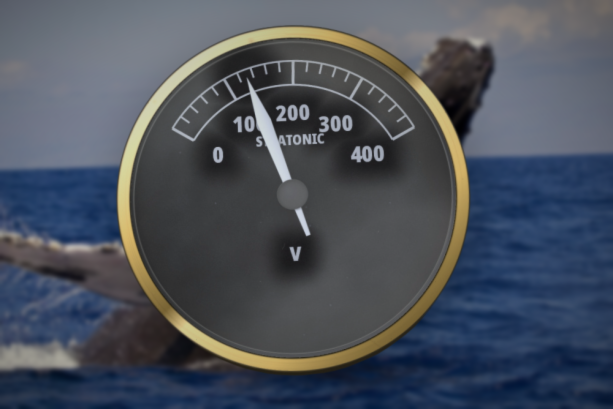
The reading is 130 V
